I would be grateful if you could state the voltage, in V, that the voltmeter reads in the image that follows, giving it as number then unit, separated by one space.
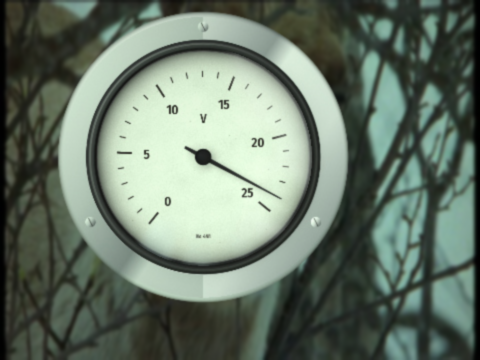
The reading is 24 V
